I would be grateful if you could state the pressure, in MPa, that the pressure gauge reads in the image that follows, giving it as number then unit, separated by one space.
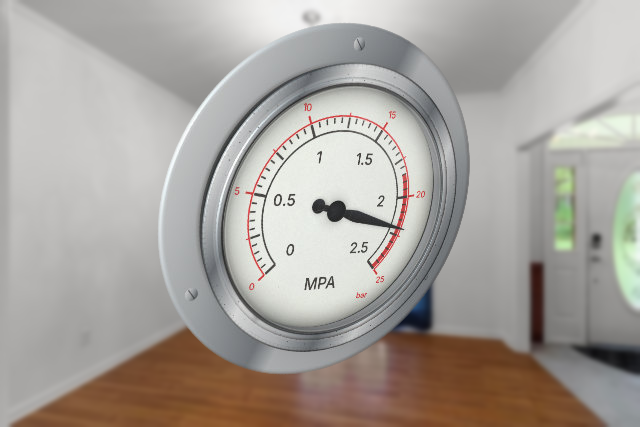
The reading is 2.2 MPa
